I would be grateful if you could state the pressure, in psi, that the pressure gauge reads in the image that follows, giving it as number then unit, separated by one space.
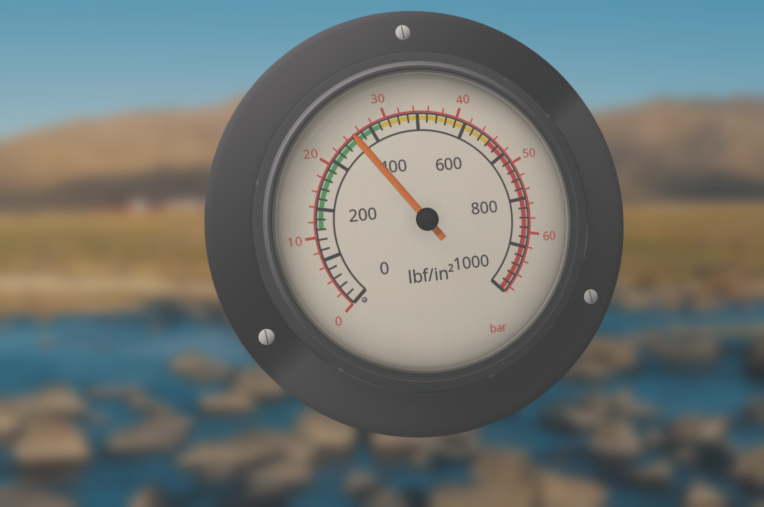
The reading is 360 psi
